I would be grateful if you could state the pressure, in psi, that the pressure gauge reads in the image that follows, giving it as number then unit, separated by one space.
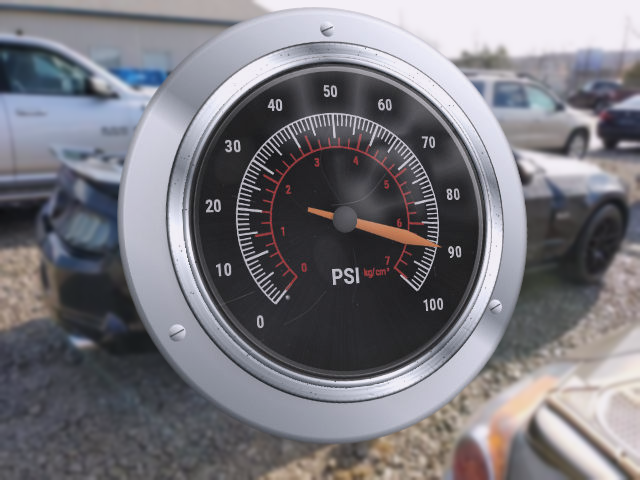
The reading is 90 psi
